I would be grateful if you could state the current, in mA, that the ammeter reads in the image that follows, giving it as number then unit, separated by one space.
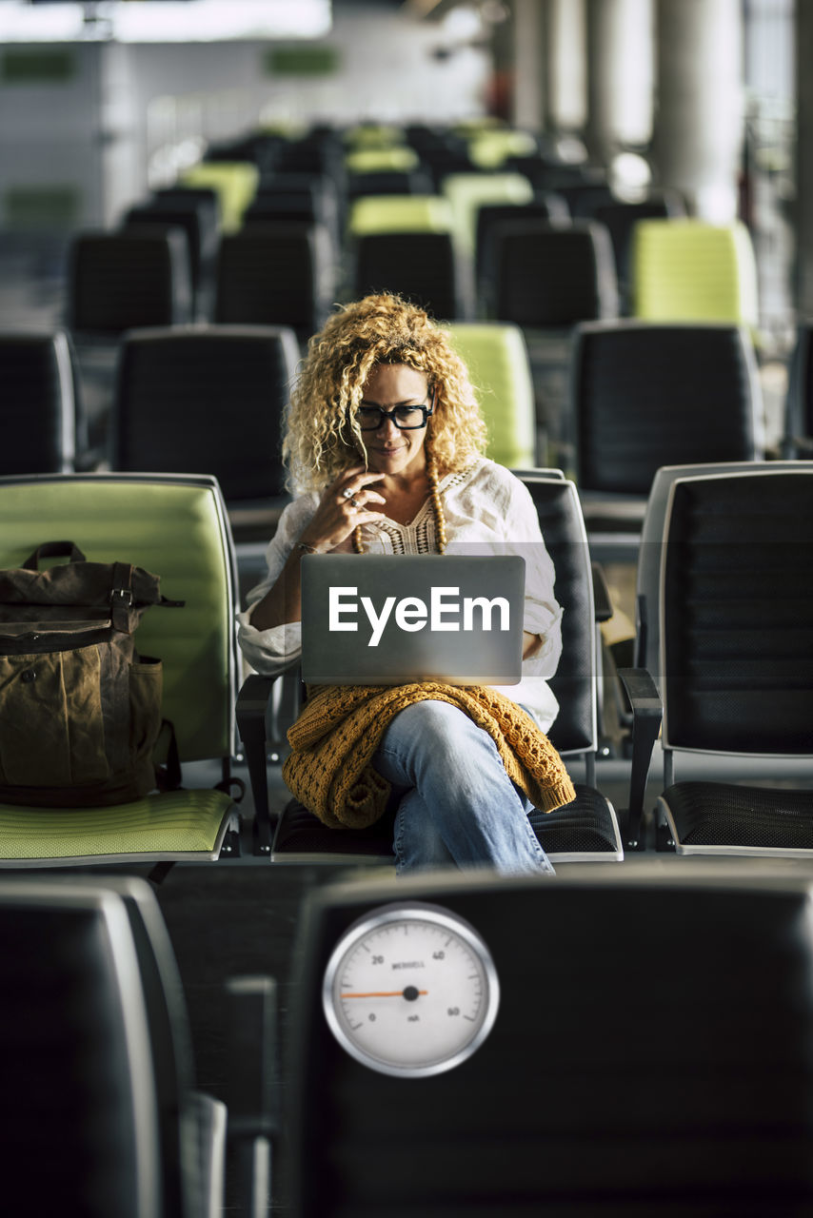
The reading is 8 mA
